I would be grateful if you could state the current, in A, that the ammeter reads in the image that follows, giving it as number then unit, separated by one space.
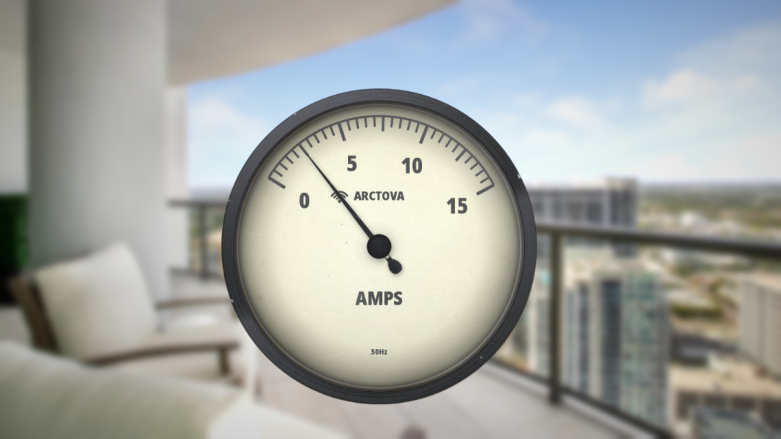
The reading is 2.5 A
